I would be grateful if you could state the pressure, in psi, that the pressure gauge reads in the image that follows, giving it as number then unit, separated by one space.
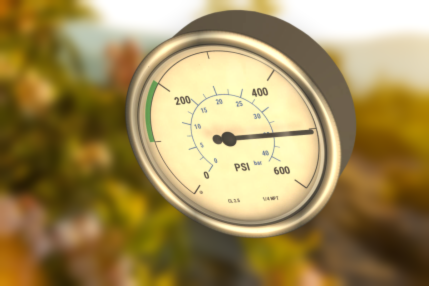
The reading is 500 psi
